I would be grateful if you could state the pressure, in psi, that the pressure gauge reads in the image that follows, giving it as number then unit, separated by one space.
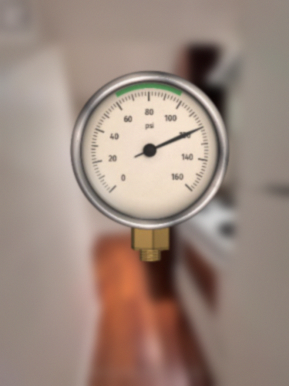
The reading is 120 psi
